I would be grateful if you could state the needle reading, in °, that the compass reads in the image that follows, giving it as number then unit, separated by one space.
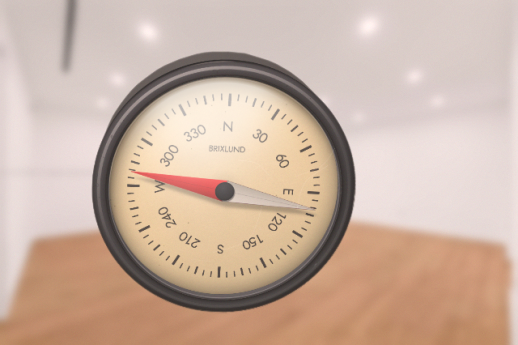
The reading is 280 °
